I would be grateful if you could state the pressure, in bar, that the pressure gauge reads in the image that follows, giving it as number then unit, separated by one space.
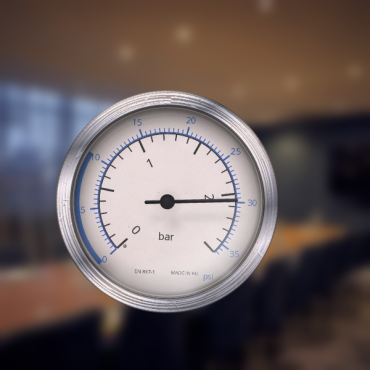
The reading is 2.05 bar
